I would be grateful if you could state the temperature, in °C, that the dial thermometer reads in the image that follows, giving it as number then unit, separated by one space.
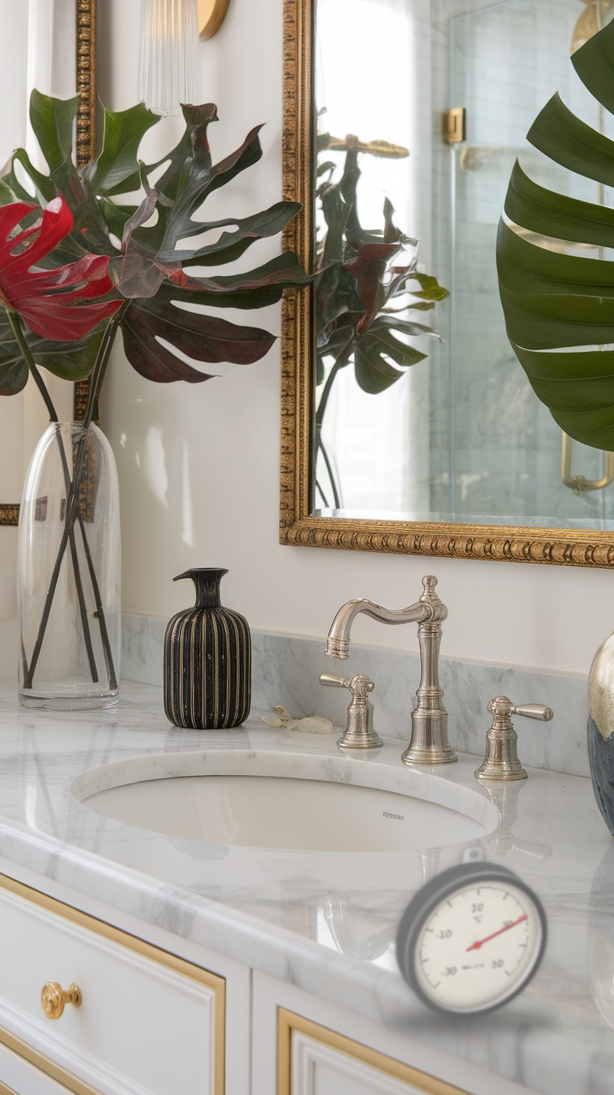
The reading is 30 °C
